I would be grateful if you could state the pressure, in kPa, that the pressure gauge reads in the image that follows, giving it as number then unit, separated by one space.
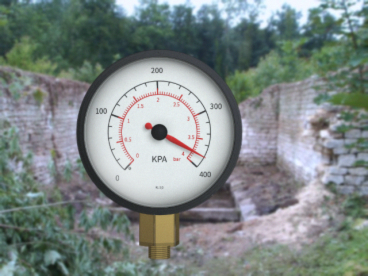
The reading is 380 kPa
